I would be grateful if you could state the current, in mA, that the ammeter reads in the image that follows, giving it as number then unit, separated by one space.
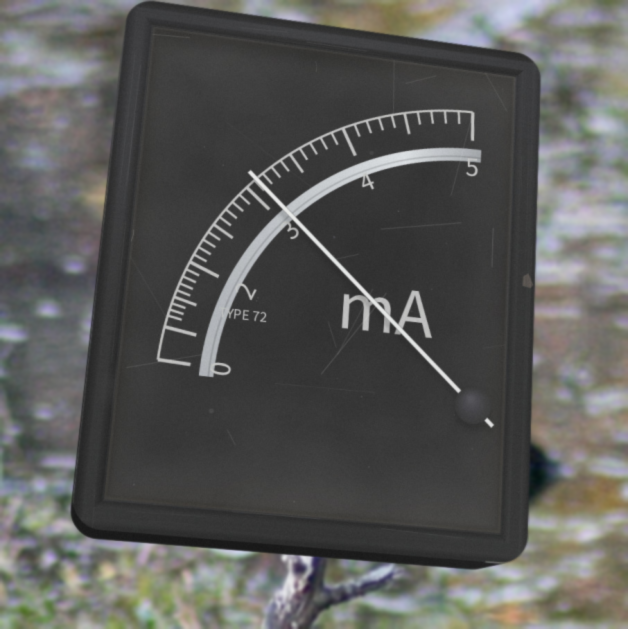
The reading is 3.1 mA
